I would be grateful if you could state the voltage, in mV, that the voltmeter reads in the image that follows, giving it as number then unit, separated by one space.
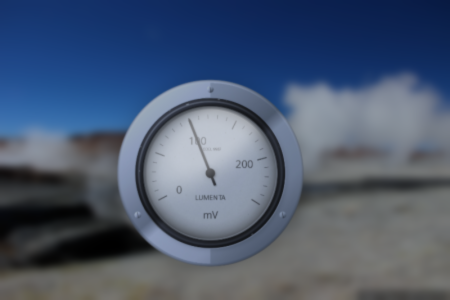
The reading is 100 mV
